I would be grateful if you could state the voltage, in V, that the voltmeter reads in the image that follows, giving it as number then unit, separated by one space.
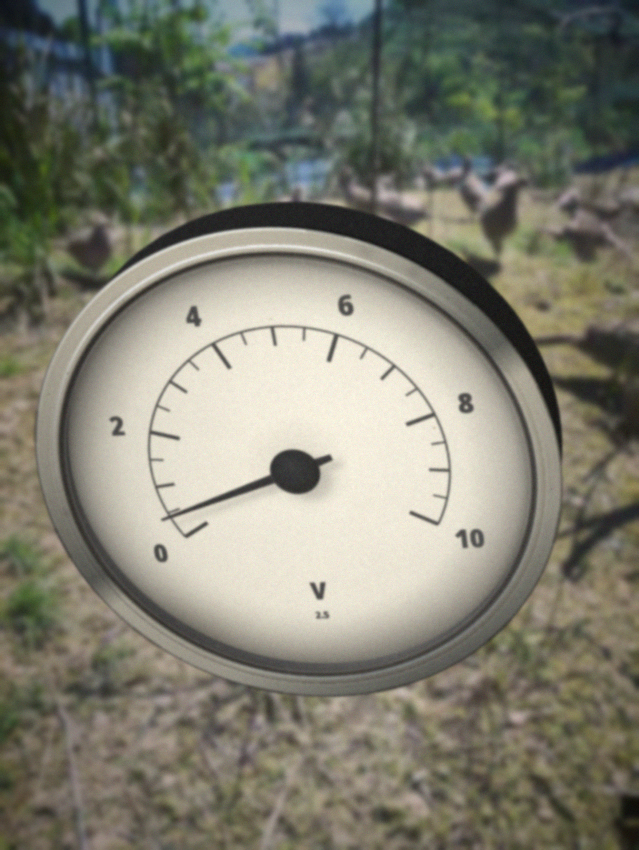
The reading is 0.5 V
